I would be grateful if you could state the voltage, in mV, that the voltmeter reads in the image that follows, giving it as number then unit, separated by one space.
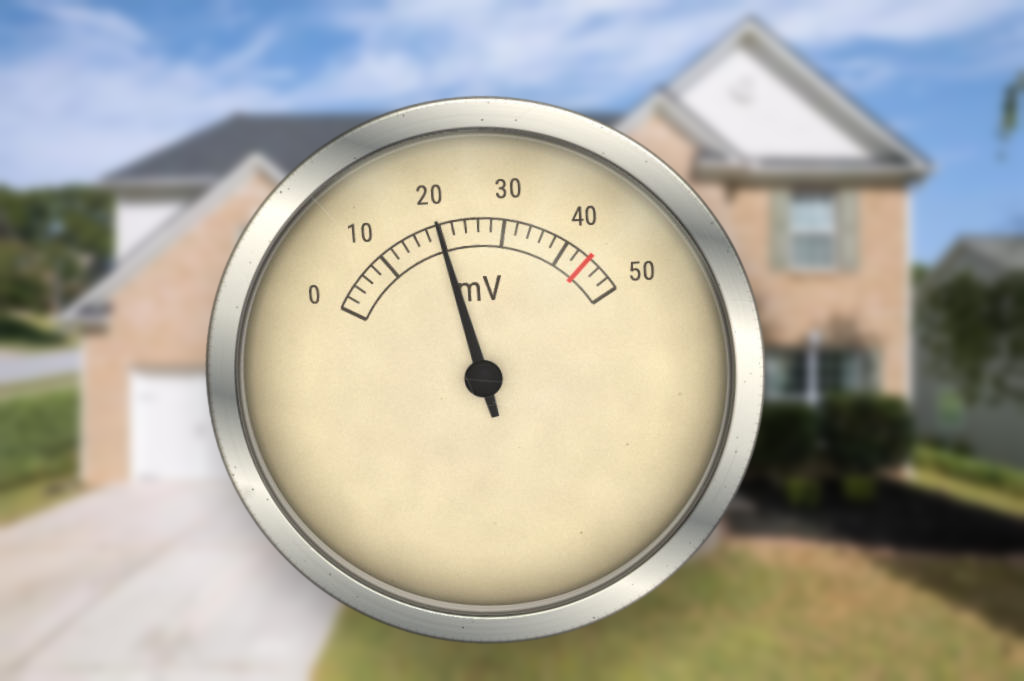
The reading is 20 mV
